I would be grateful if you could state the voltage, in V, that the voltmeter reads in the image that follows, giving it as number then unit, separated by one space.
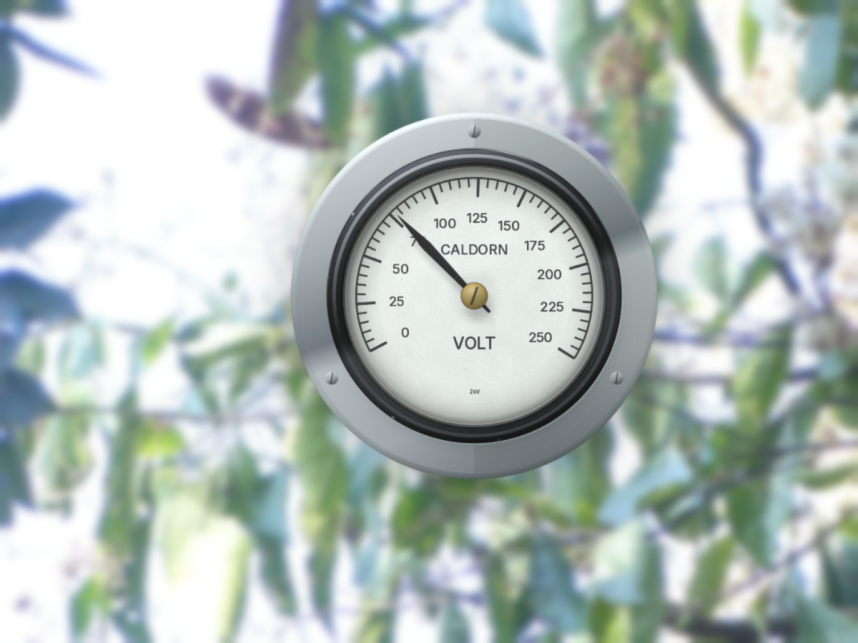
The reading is 77.5 V
